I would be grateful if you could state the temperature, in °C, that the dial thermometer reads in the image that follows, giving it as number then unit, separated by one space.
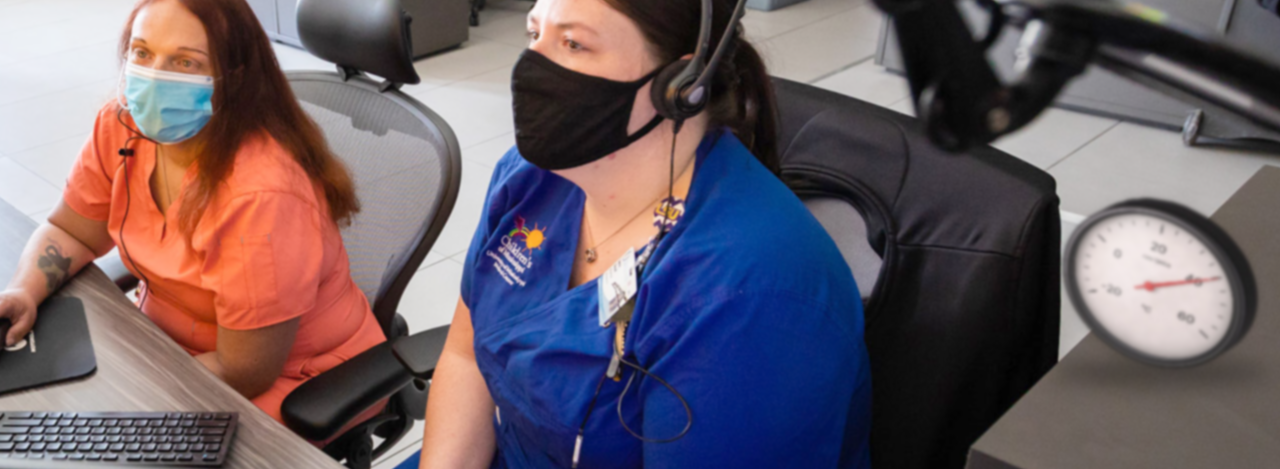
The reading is 40 °C
